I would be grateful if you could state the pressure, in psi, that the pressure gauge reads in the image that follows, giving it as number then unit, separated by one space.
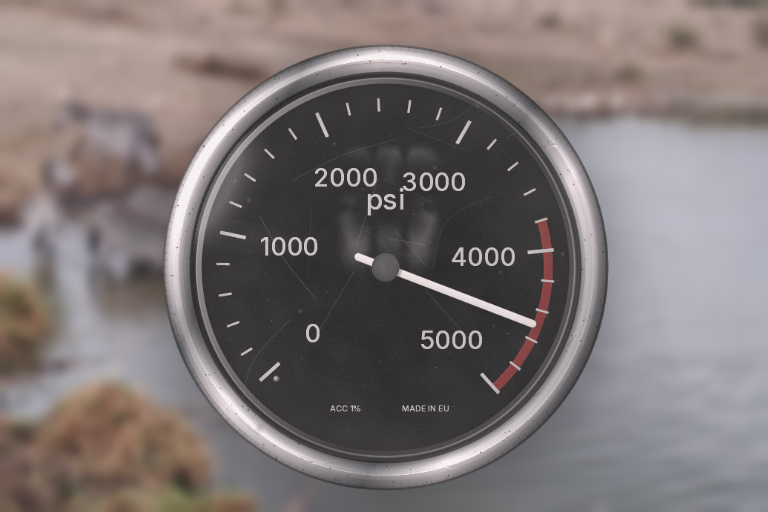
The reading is 4500 psi
